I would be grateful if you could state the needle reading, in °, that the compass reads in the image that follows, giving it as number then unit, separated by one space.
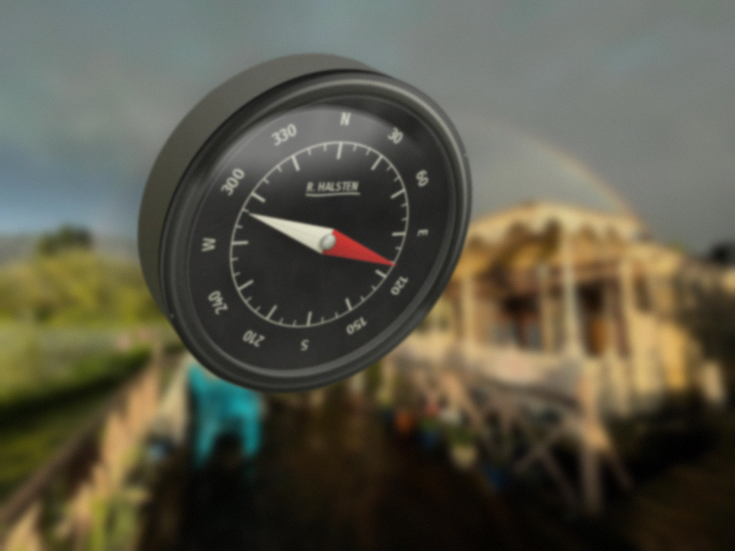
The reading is 110 °
